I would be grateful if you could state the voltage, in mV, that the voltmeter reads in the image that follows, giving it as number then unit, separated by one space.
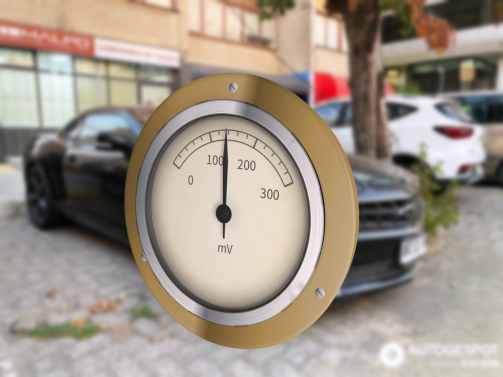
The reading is 140 mV
